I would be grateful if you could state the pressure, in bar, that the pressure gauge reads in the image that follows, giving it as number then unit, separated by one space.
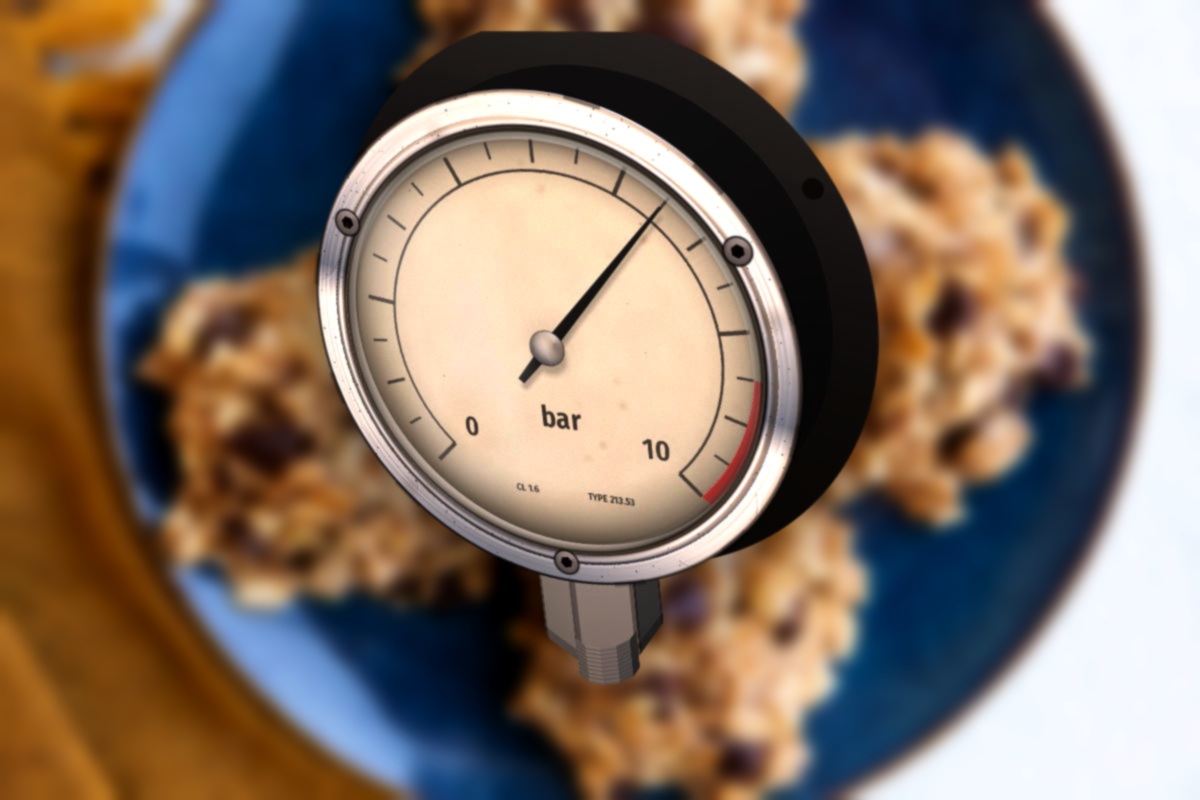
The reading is 6.5 bar
